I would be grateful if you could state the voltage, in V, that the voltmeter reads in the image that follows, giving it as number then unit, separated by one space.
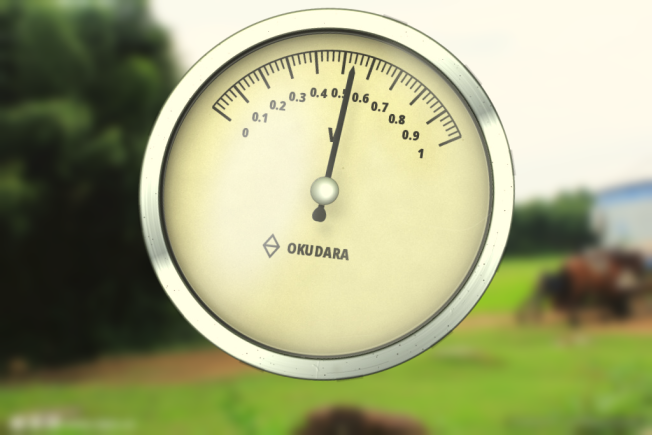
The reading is 0.54 V
